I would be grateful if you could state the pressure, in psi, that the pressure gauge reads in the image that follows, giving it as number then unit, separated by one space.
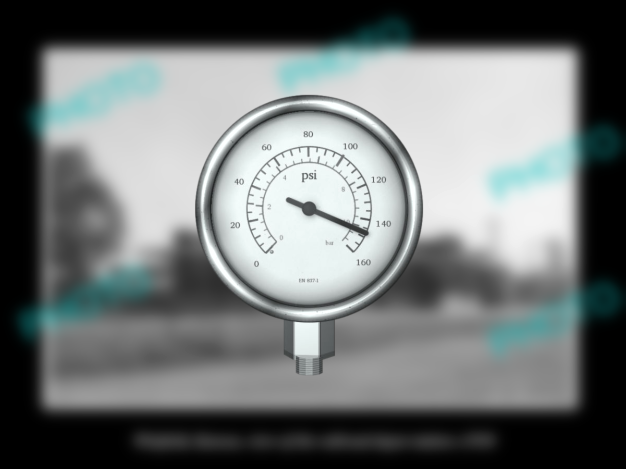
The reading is 147.5 psi
